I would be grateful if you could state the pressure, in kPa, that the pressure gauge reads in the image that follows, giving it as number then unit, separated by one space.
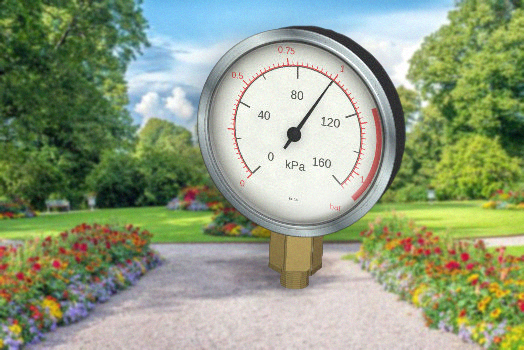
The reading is 100 kPa
